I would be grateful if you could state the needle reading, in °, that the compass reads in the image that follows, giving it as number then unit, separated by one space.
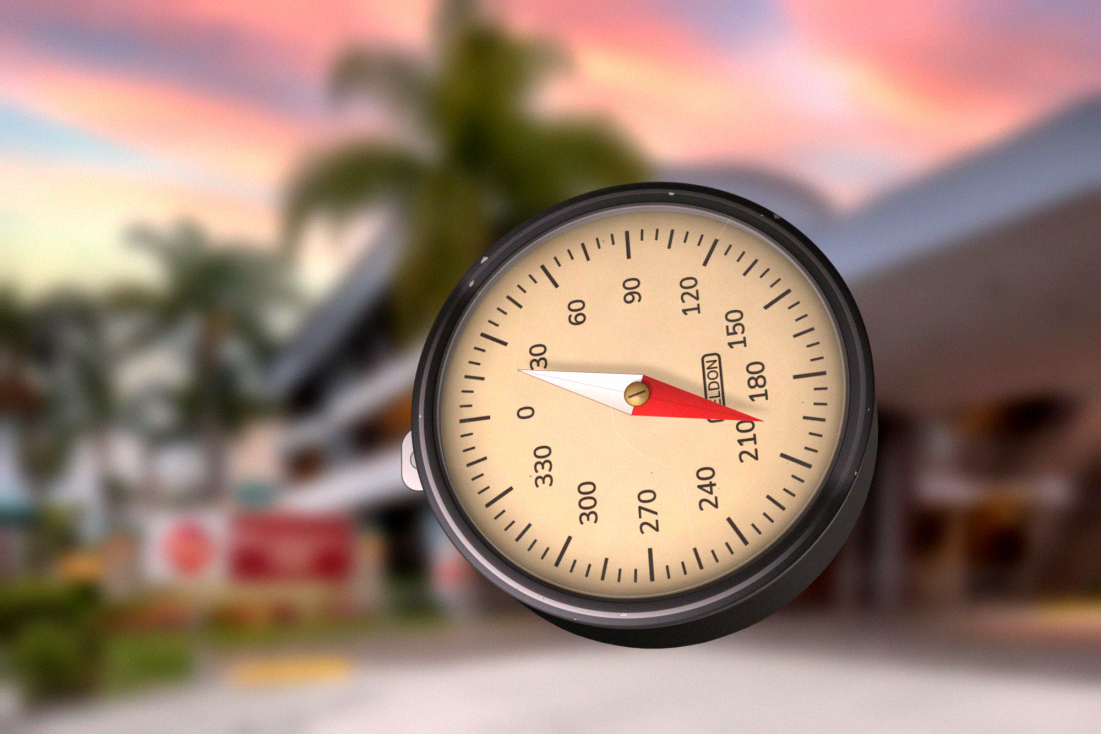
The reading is 200 °
